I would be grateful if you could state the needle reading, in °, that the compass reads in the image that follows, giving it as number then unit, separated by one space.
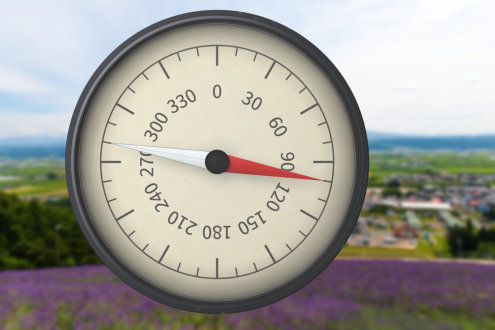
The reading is 100 °
